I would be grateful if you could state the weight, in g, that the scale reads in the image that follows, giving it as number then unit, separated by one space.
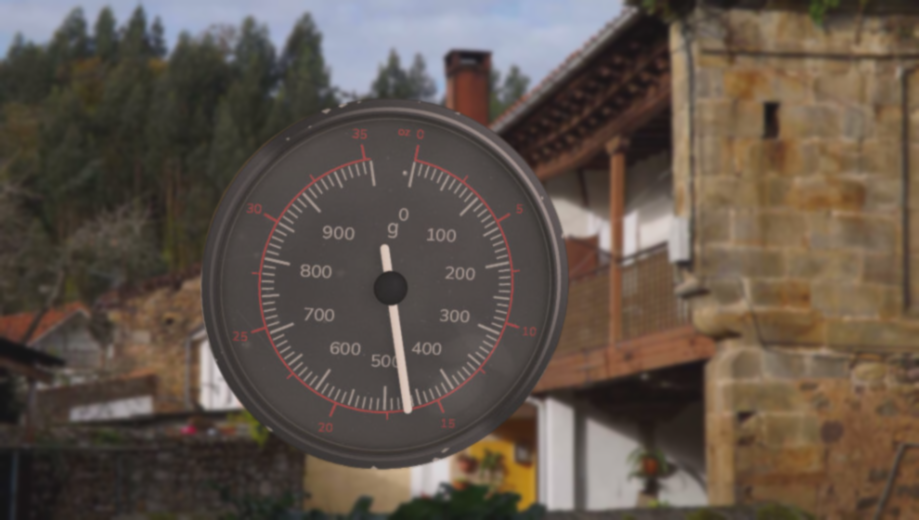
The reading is 470 g
